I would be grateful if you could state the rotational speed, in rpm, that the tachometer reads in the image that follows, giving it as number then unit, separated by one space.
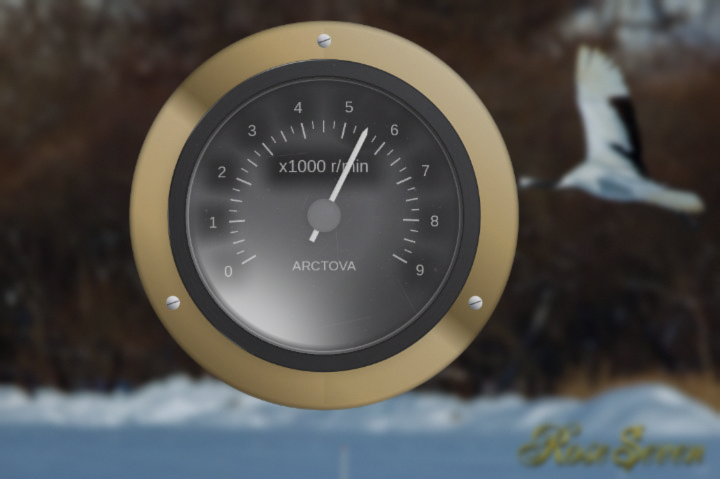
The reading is 5500 rpm
